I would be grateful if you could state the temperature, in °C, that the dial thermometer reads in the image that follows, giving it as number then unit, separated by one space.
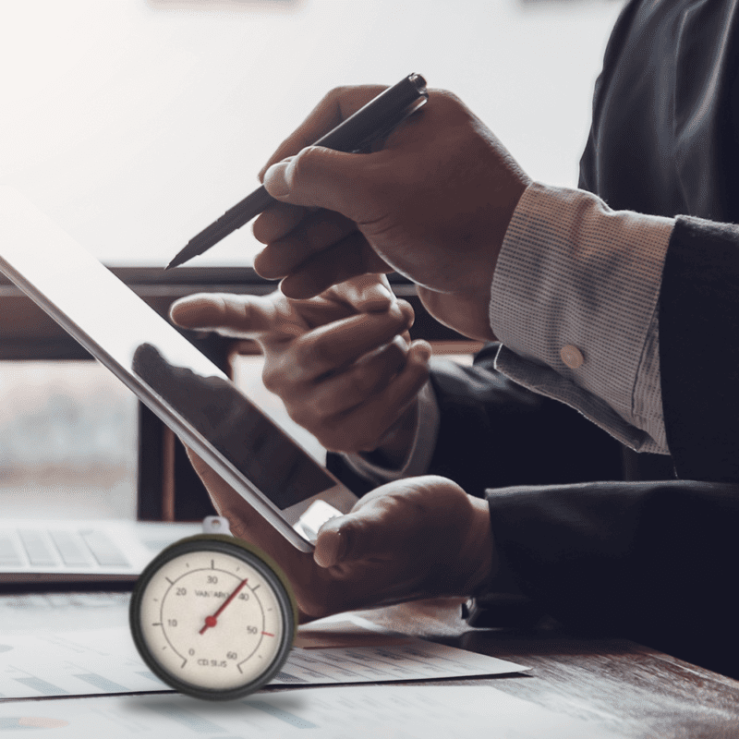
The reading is 37.5 °C
